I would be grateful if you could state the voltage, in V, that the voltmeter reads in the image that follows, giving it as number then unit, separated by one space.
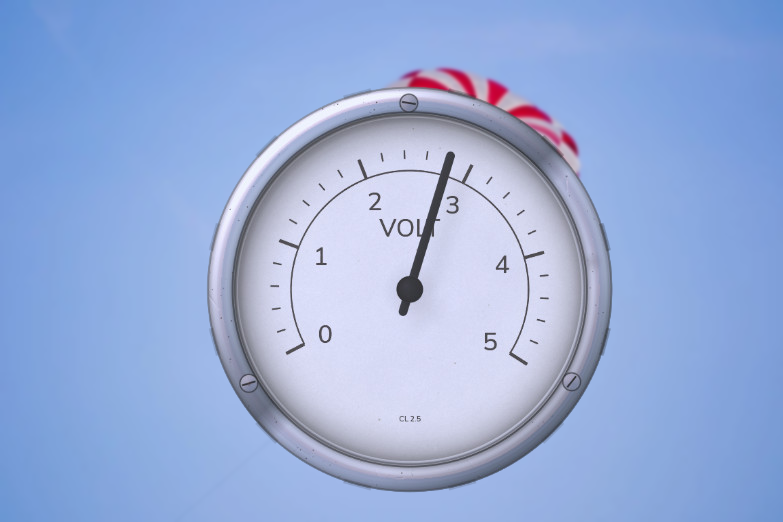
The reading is 2.8 V
